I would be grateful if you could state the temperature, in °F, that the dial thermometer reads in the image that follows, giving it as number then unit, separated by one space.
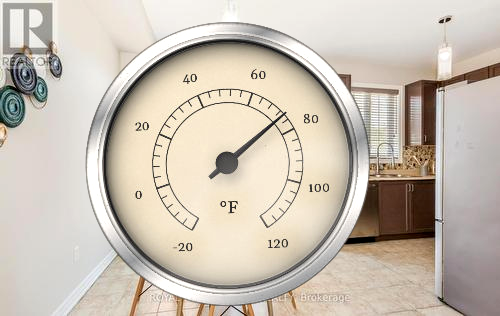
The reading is 74 °F
